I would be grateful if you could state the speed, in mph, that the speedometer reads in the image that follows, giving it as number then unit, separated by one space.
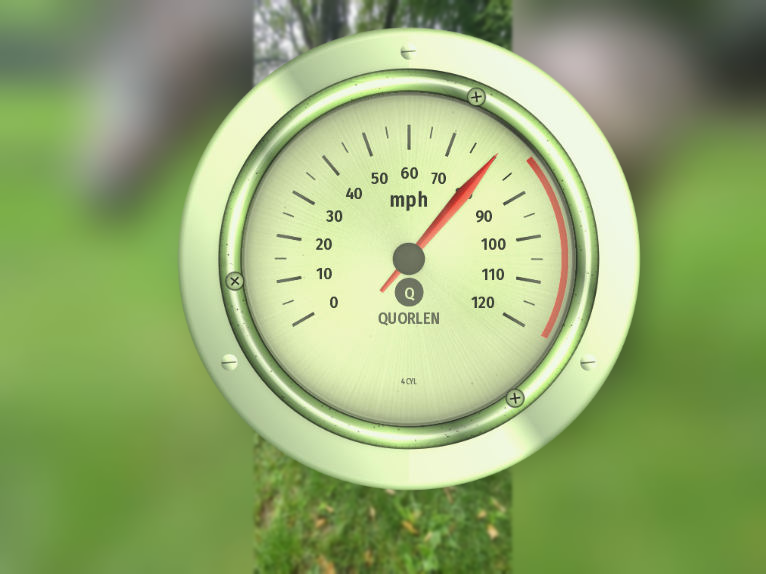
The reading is 80 mph
